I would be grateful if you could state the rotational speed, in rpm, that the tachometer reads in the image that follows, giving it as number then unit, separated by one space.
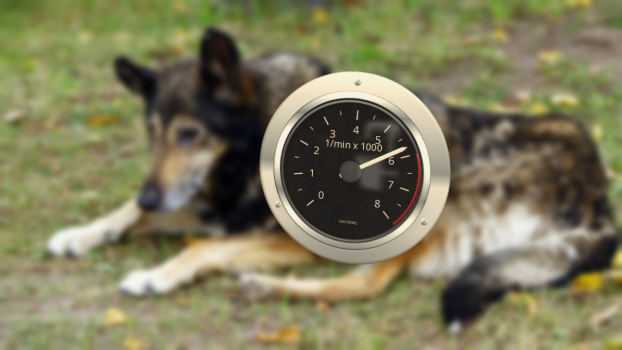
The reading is 5750 rpm
